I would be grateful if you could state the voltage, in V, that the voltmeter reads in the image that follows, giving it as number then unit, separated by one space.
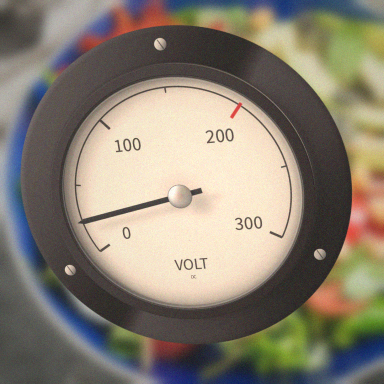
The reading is 25 V
